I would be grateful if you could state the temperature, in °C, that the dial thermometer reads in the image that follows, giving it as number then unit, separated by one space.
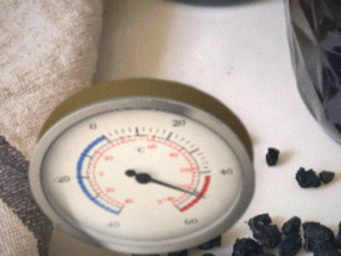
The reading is 50 °C
